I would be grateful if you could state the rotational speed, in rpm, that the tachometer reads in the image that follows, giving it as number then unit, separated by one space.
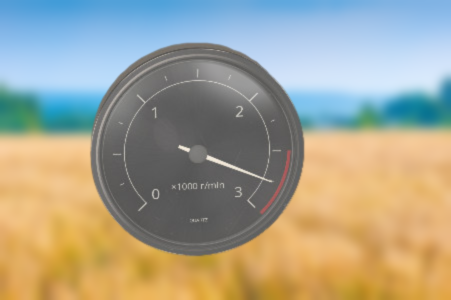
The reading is 2750 rpm
